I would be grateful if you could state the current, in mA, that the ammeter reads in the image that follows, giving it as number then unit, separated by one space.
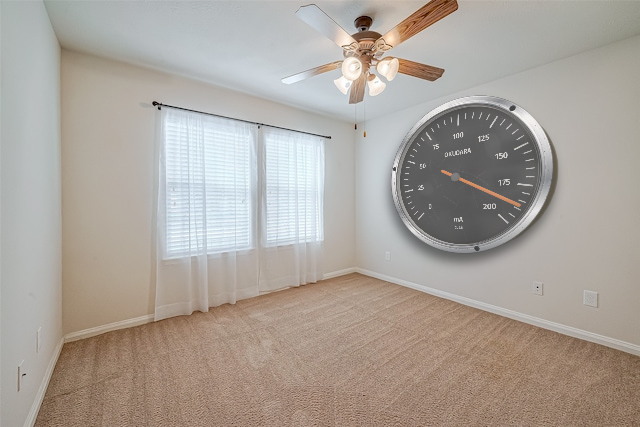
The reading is 187.5 mA
